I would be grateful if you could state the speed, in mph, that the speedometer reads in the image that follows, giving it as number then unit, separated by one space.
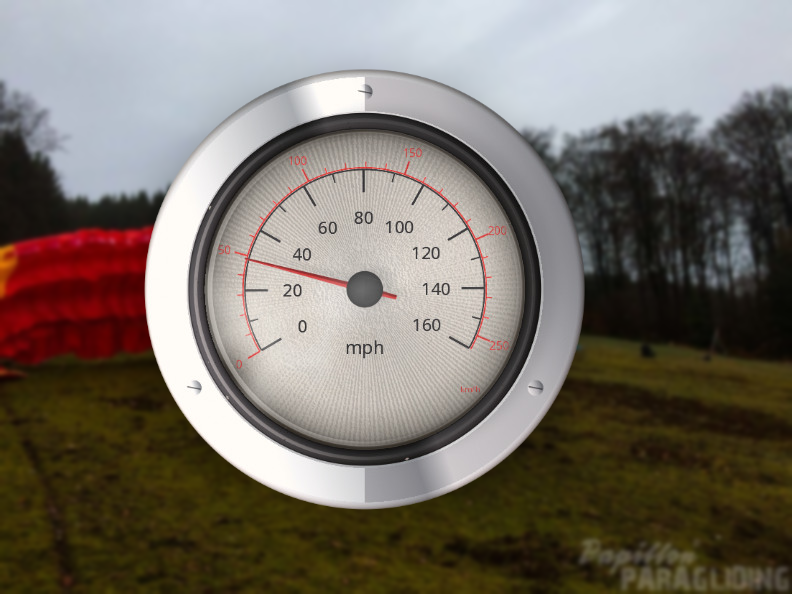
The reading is 30 mph
